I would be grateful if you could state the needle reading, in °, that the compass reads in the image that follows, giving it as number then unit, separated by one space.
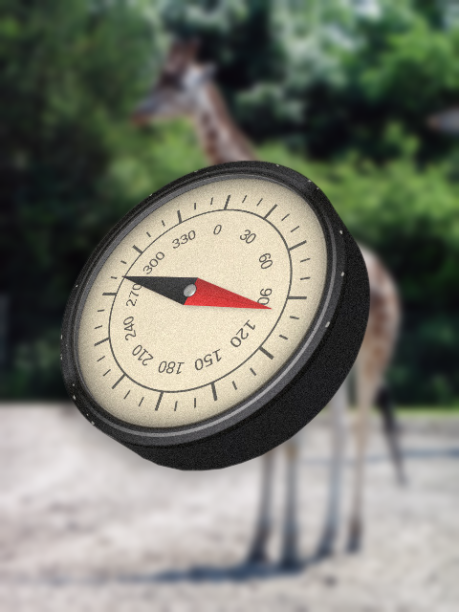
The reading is 100 °
